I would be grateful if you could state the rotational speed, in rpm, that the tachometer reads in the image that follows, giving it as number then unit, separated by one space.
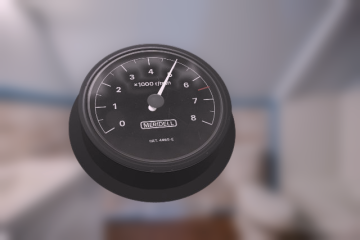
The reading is 5000 rpm
